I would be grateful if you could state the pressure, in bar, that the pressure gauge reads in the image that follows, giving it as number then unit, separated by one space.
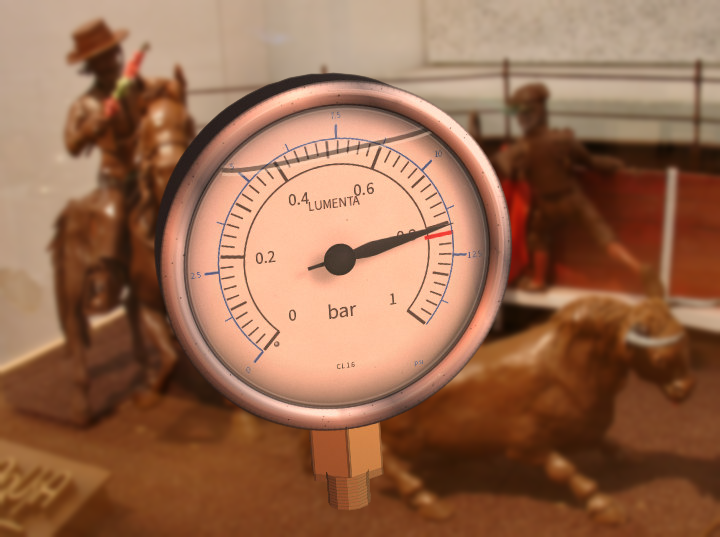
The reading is 0.8 bar
